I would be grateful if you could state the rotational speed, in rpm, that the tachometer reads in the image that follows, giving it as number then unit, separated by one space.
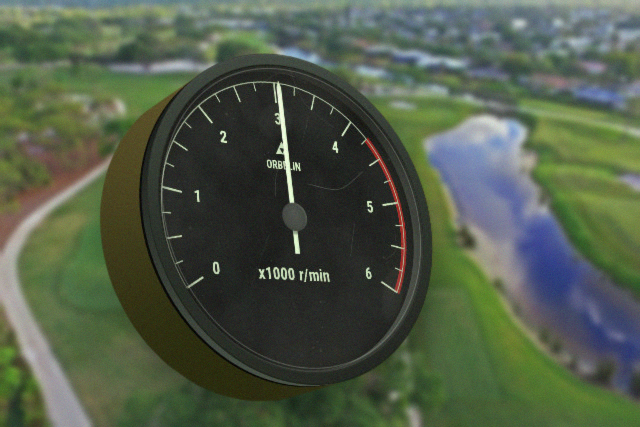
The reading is 3000 rpm
